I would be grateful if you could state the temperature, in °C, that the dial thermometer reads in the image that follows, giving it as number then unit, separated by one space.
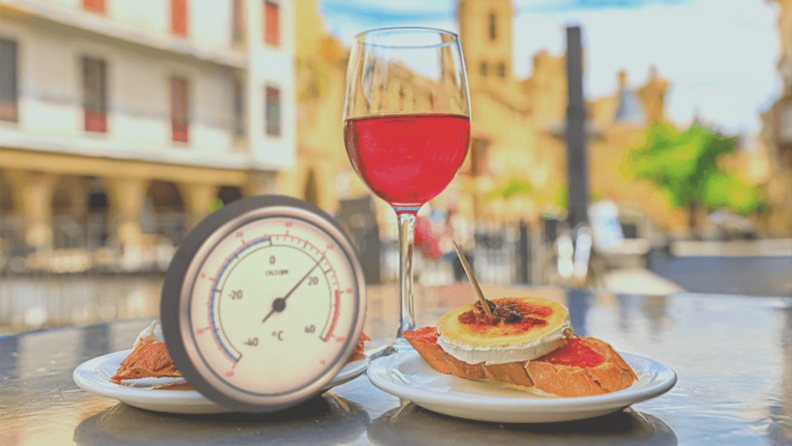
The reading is 16 °C
